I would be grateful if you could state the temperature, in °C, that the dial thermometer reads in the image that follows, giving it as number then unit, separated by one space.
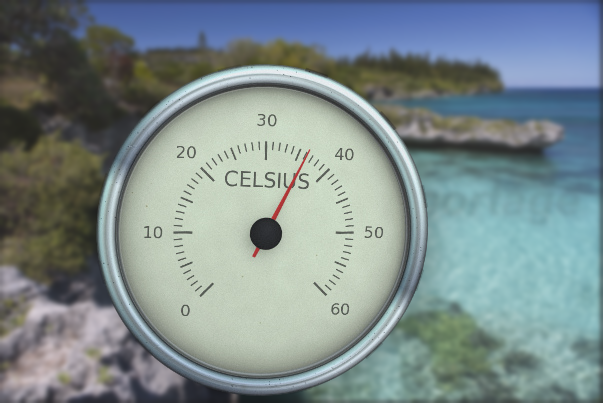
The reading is 36 °C
